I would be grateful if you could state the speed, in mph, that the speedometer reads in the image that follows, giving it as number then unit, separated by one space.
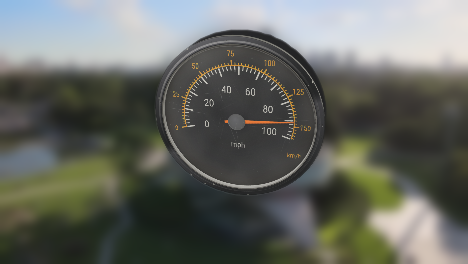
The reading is 90 mph
